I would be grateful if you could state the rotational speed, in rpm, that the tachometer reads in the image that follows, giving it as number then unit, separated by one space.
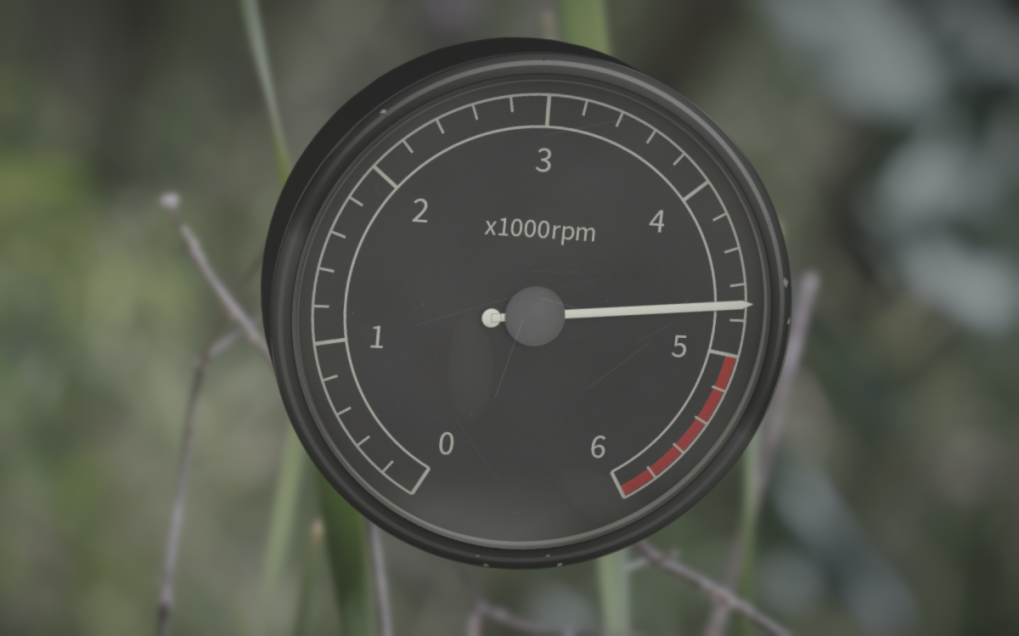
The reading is 4700 rpm
